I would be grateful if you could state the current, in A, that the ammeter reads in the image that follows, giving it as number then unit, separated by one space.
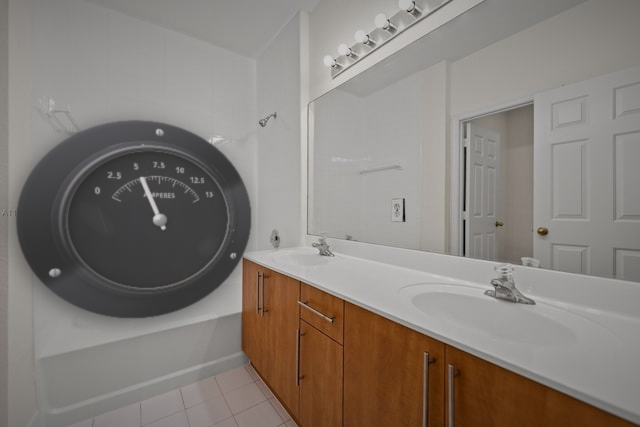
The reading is 5 A
